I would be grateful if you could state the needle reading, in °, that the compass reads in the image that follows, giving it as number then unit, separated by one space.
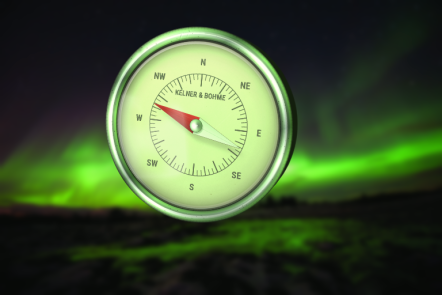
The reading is 290 °
